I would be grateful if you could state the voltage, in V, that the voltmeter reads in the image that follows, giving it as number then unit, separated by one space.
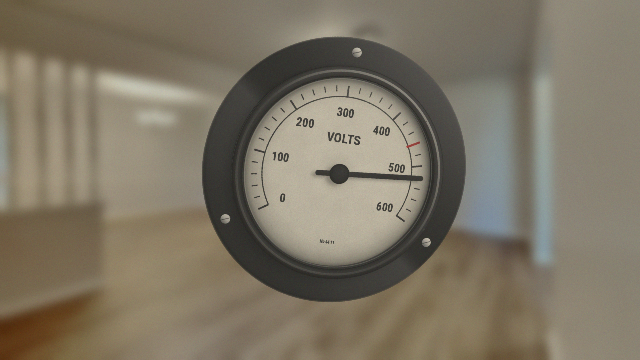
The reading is 520 V
